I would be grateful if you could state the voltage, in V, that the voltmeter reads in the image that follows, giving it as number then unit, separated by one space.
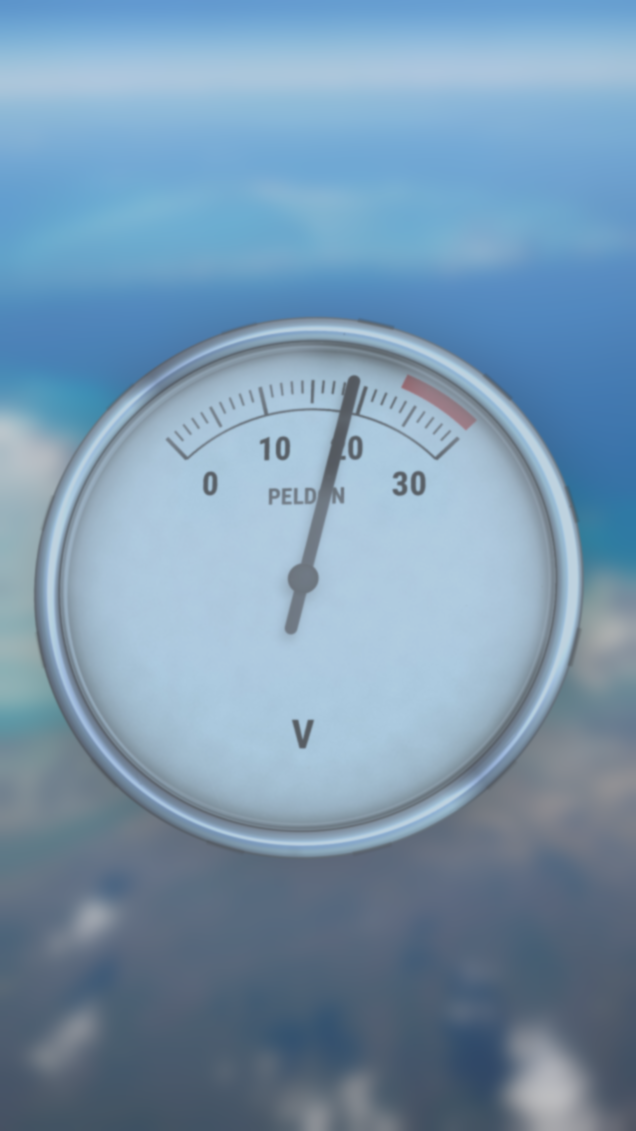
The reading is 19 V
